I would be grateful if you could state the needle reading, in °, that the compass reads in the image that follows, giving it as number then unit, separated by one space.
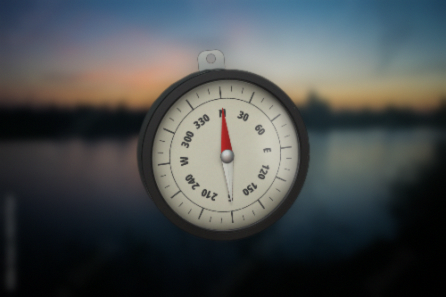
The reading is 0 °
